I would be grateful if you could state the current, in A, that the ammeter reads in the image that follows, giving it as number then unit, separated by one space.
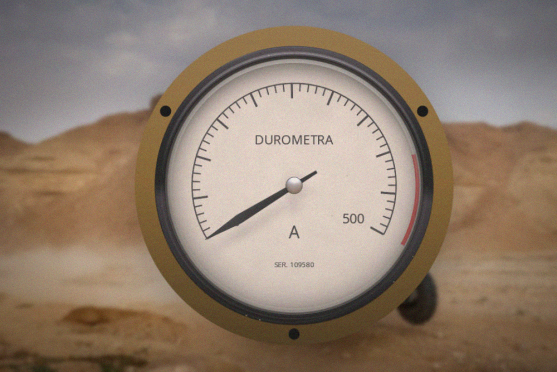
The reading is 0 A
